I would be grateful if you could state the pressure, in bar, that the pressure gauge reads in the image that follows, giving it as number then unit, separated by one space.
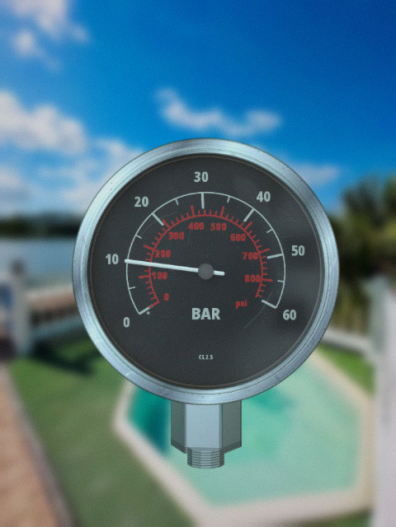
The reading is 10 bar
